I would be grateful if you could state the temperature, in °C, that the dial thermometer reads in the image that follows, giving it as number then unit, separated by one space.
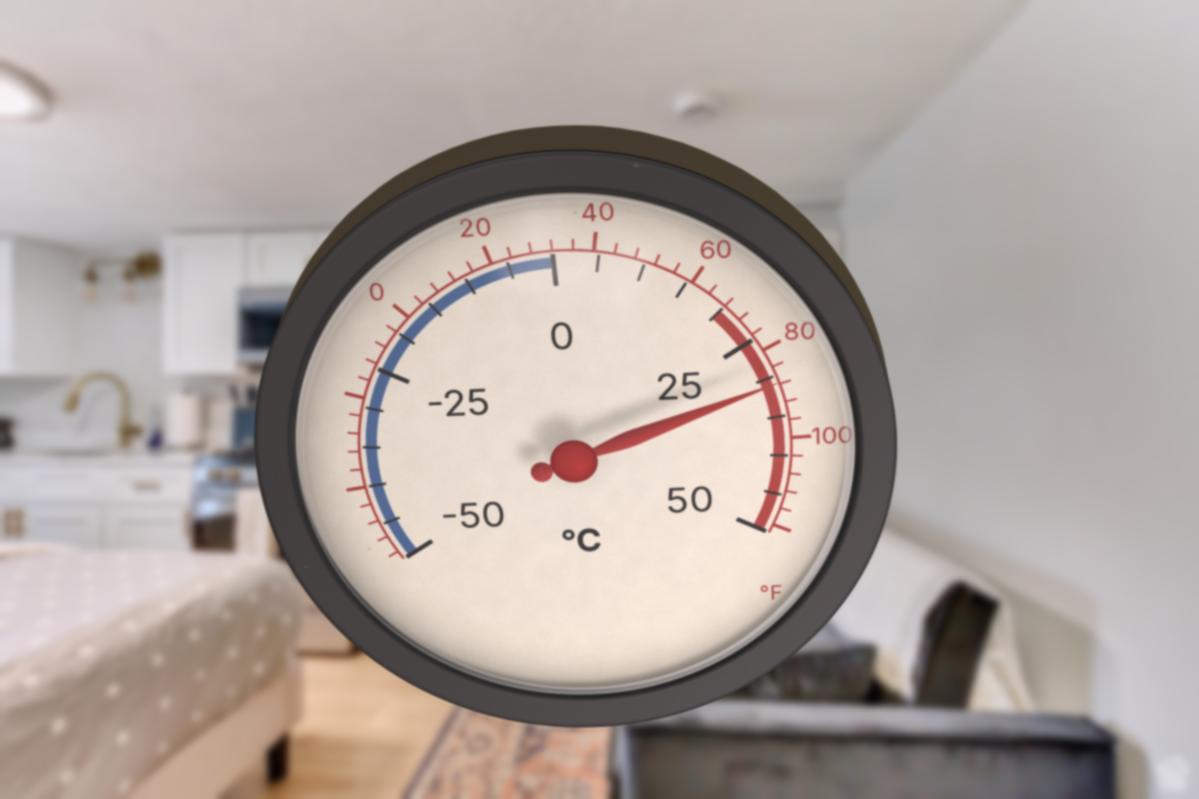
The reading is 30 °C
